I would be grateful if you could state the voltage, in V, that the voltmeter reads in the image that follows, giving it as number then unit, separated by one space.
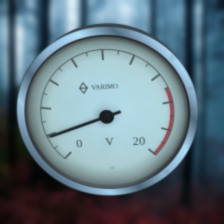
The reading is 2 V
